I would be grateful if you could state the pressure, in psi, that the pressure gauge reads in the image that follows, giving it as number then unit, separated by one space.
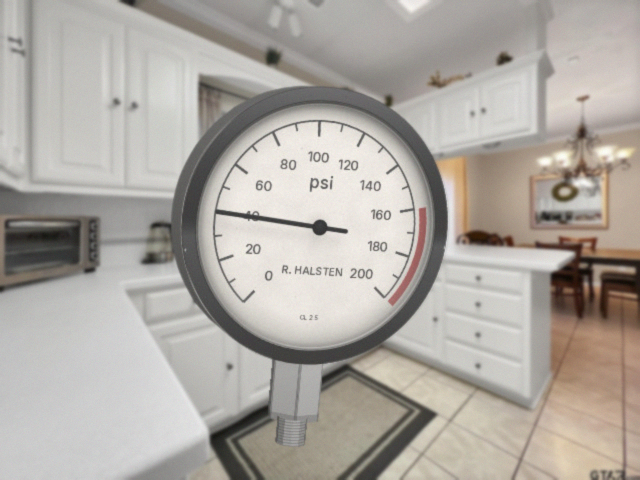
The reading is 40 psi
